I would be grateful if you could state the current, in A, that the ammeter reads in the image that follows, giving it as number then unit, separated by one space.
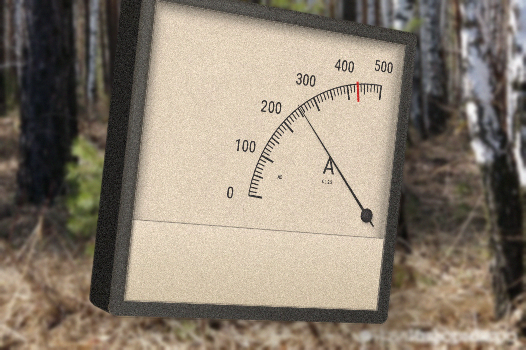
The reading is 250 A
